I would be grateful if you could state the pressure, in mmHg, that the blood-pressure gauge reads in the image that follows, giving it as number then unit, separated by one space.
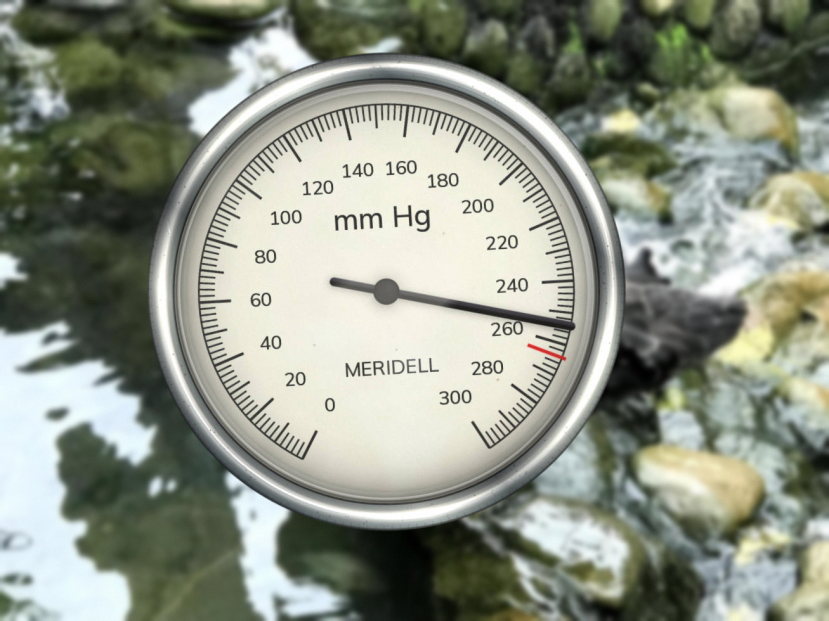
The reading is 254 mmHg
